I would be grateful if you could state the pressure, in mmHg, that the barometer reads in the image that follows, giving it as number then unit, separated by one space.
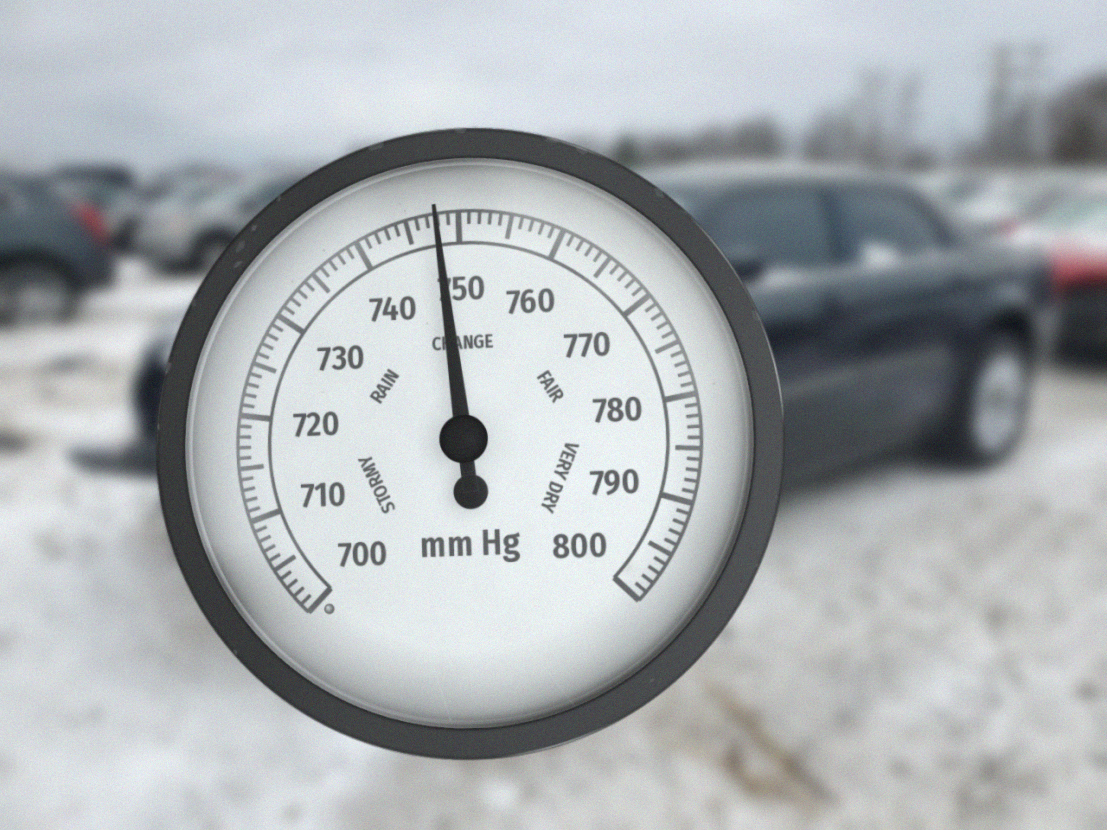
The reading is 748 mmHg
